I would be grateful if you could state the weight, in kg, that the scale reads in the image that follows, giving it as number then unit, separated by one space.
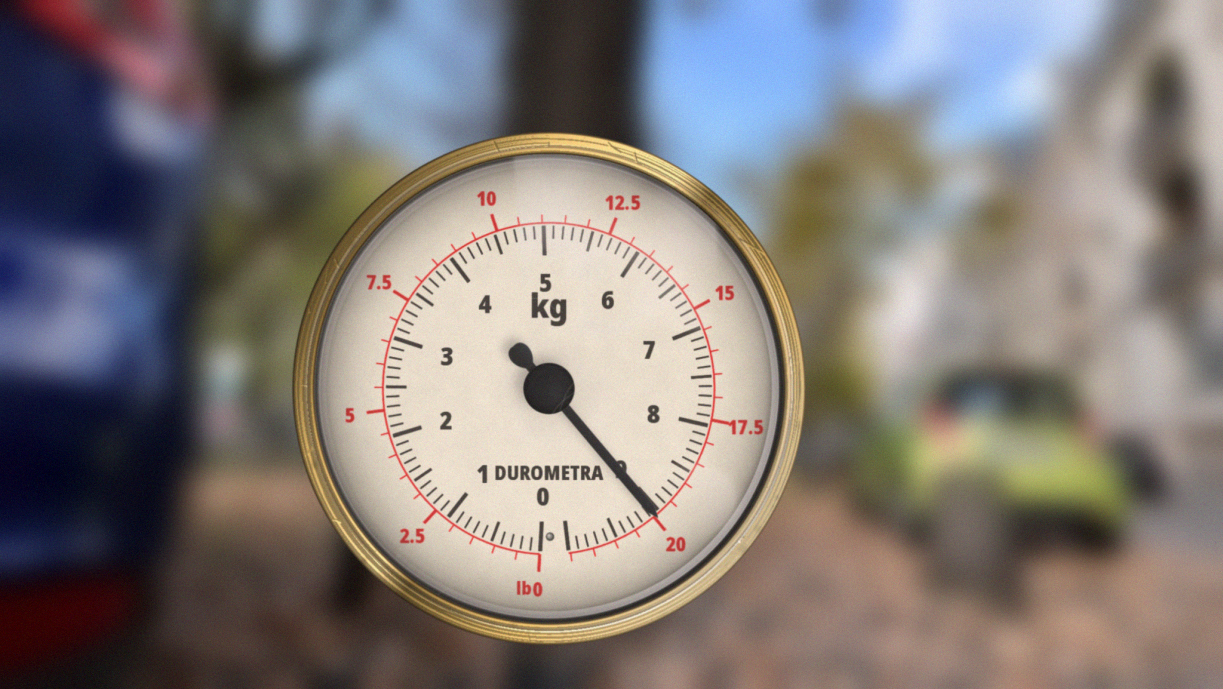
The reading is 9.05 kg
